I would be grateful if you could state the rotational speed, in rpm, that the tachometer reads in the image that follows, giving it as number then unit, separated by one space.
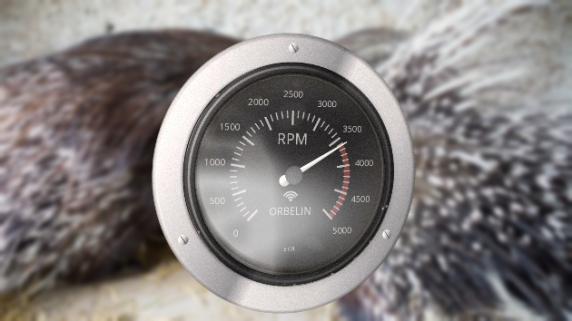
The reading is 3600 rpm
